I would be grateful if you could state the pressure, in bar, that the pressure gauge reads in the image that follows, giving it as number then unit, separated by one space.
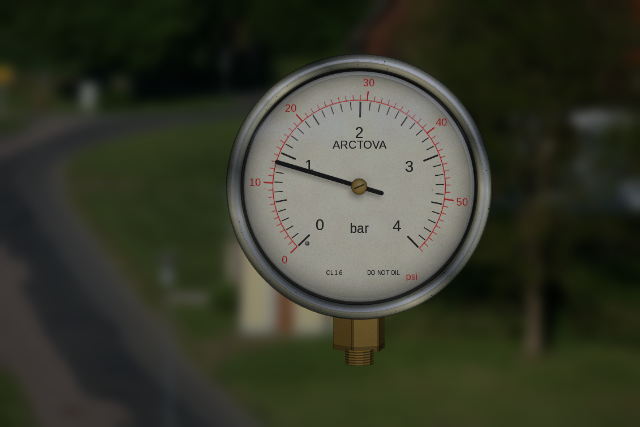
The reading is 0.9 bar
